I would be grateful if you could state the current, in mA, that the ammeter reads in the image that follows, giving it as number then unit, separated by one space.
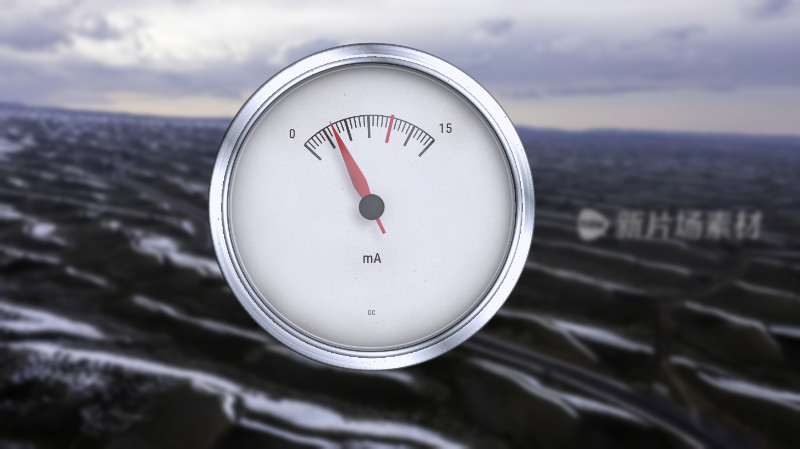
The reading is 3.5 mA
